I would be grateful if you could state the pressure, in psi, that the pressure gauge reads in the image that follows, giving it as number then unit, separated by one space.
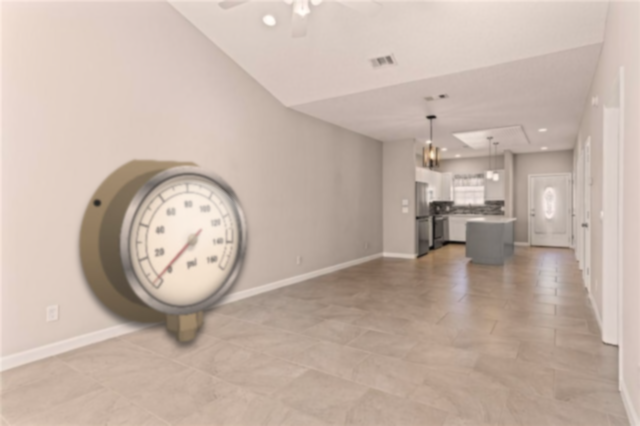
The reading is 5 psi
